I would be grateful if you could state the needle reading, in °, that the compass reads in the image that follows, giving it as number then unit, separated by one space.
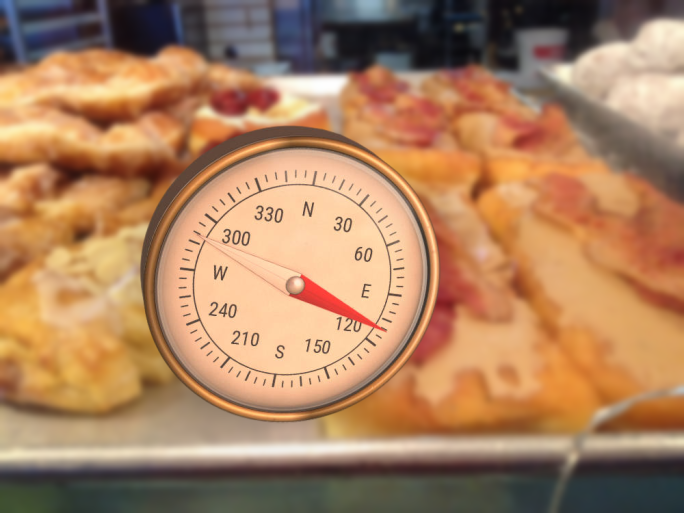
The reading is 110 °
